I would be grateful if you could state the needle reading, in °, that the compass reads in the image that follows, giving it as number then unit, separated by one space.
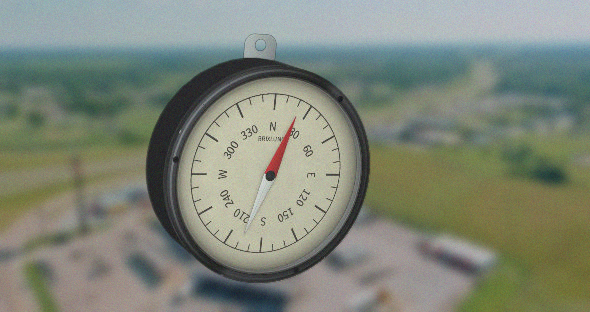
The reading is 20 °
